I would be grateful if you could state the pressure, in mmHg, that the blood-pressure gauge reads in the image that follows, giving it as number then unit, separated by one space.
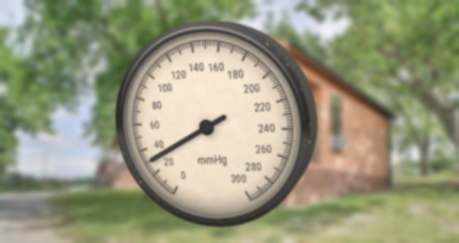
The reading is 30 mmHg
